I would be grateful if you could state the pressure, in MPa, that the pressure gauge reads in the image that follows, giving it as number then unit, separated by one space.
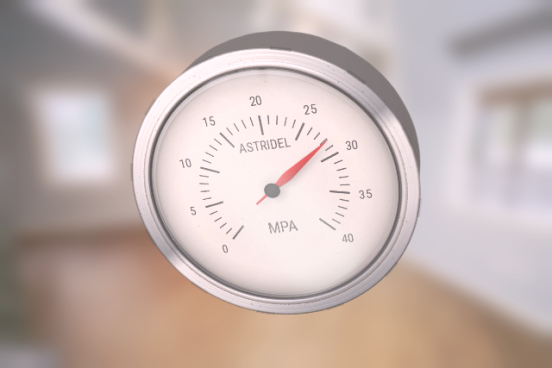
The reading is 28 MPa
